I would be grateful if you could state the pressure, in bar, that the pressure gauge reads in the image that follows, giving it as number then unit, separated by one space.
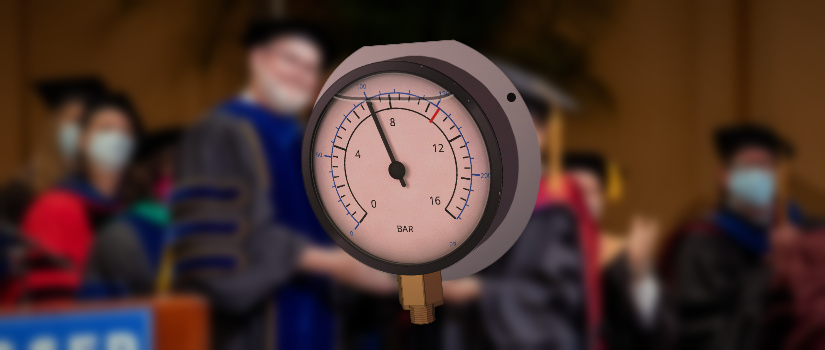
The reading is 7 bar
